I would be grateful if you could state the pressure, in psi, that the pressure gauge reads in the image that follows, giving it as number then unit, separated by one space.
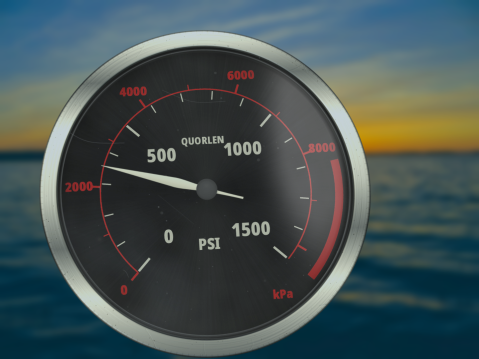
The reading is 350 psi
